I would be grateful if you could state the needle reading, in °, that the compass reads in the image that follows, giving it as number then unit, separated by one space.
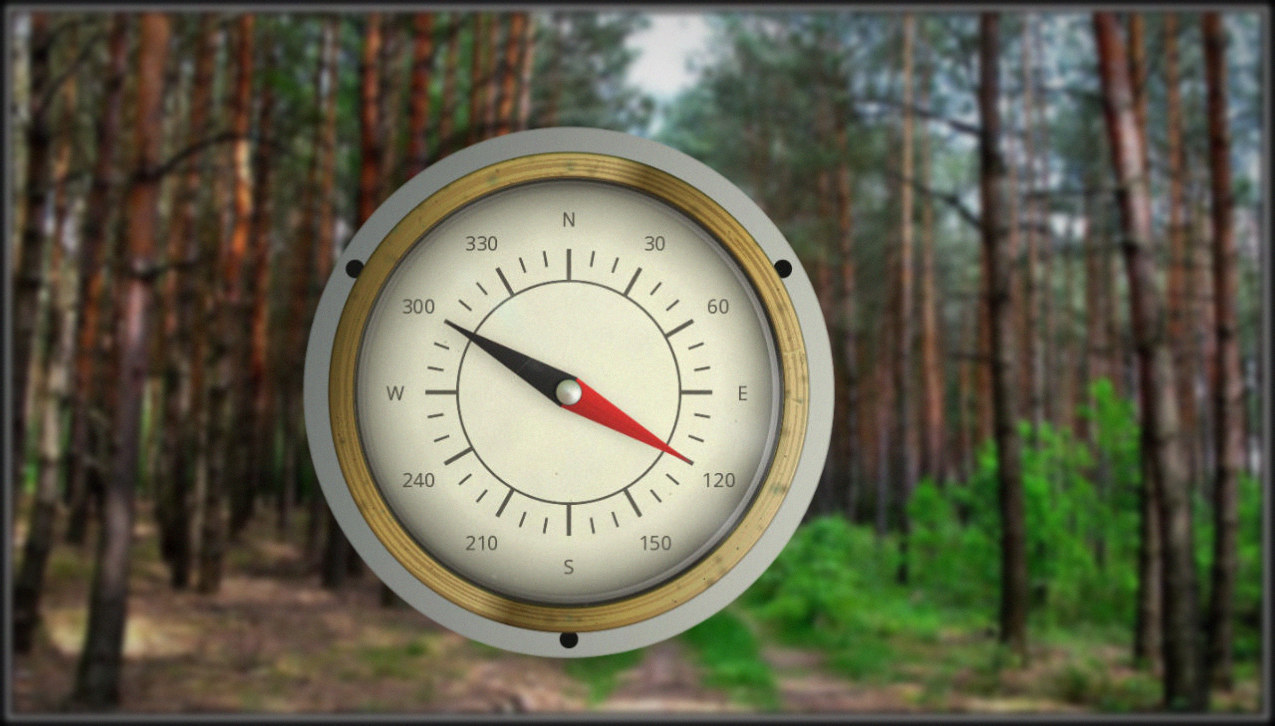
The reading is 120 °
